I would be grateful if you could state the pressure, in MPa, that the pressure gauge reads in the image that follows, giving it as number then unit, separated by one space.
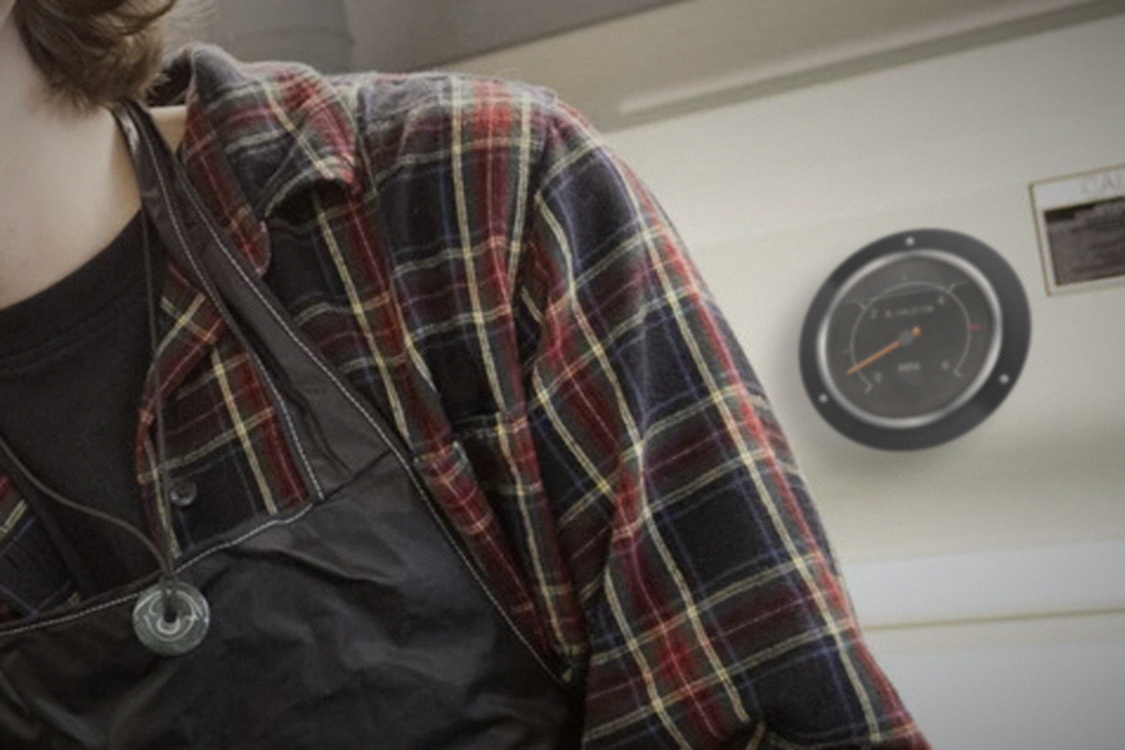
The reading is 0.5 MPa
